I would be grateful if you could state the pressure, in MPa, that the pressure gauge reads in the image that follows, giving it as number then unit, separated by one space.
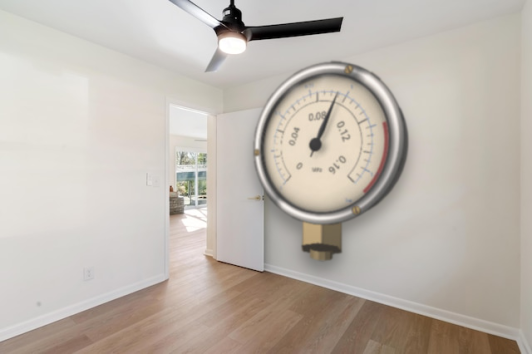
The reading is 0.095 MPa
